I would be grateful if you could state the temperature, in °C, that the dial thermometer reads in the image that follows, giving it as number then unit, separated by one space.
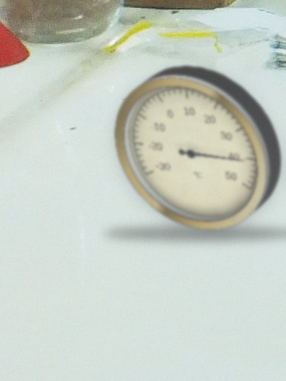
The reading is 40 °C
